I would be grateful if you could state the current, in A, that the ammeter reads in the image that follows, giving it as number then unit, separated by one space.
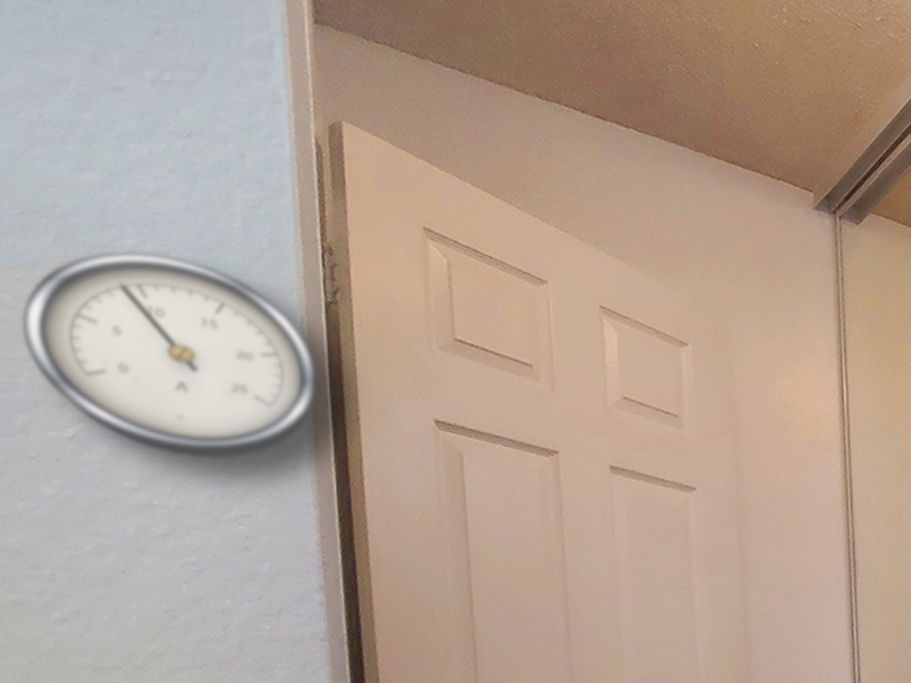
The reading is 9 A
